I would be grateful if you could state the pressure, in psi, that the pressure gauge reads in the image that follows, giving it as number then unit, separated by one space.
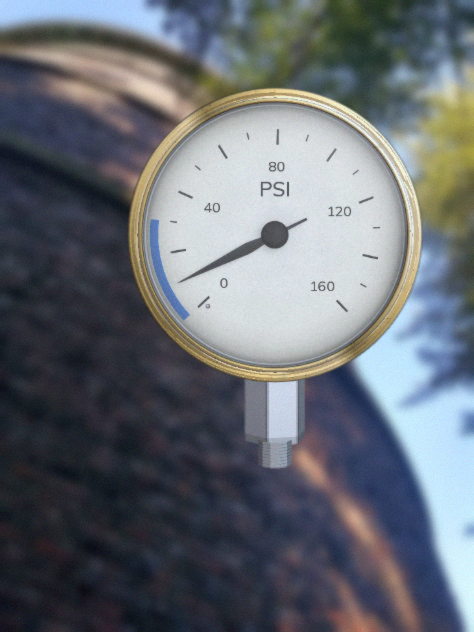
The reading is 10 psi
